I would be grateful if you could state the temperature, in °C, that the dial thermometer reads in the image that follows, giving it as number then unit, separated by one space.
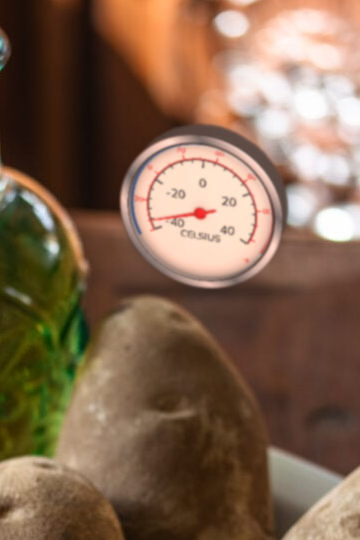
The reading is -36 °C
